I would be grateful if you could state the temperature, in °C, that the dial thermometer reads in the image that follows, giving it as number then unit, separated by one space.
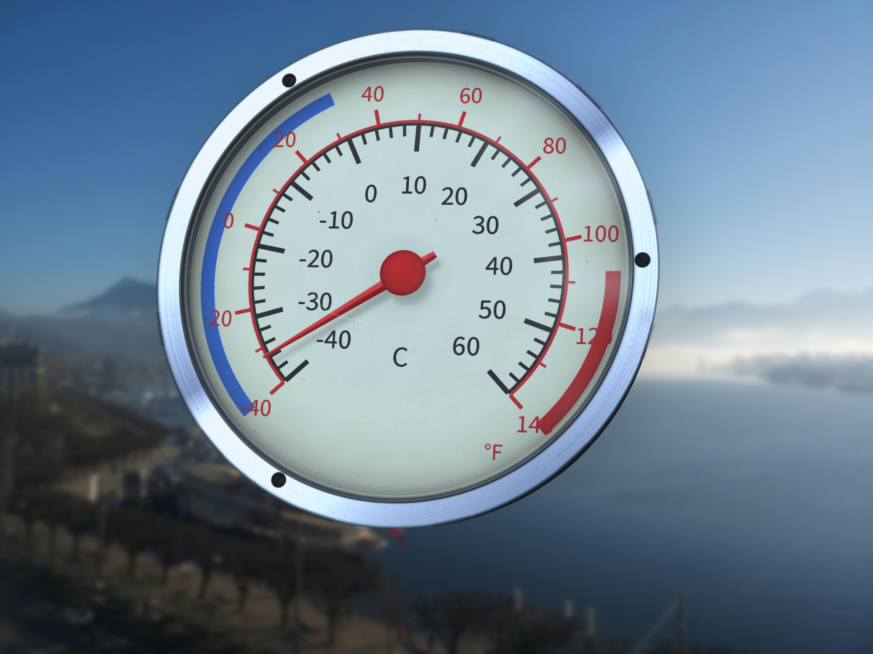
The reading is -36 °C
